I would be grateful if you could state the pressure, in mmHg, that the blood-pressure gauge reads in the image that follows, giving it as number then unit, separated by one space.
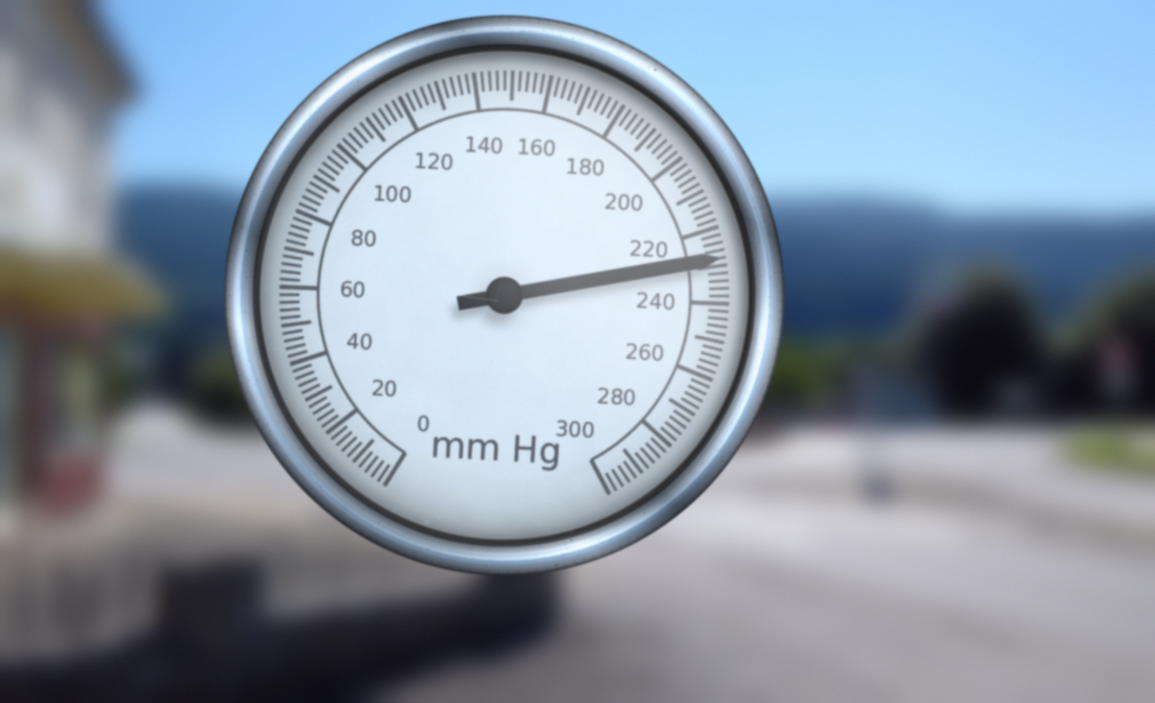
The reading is 228 mmHg
